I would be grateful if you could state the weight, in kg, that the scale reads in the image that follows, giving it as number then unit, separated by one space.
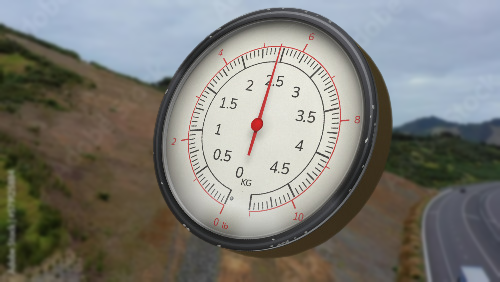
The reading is 2.5 kg
